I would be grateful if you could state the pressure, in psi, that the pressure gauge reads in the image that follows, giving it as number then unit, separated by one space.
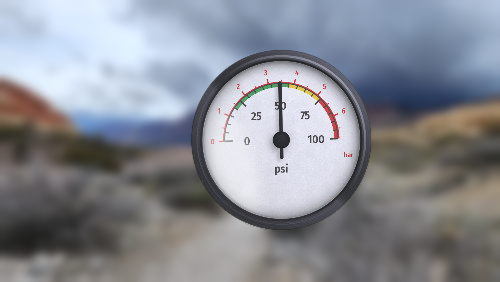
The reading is 50 psi
